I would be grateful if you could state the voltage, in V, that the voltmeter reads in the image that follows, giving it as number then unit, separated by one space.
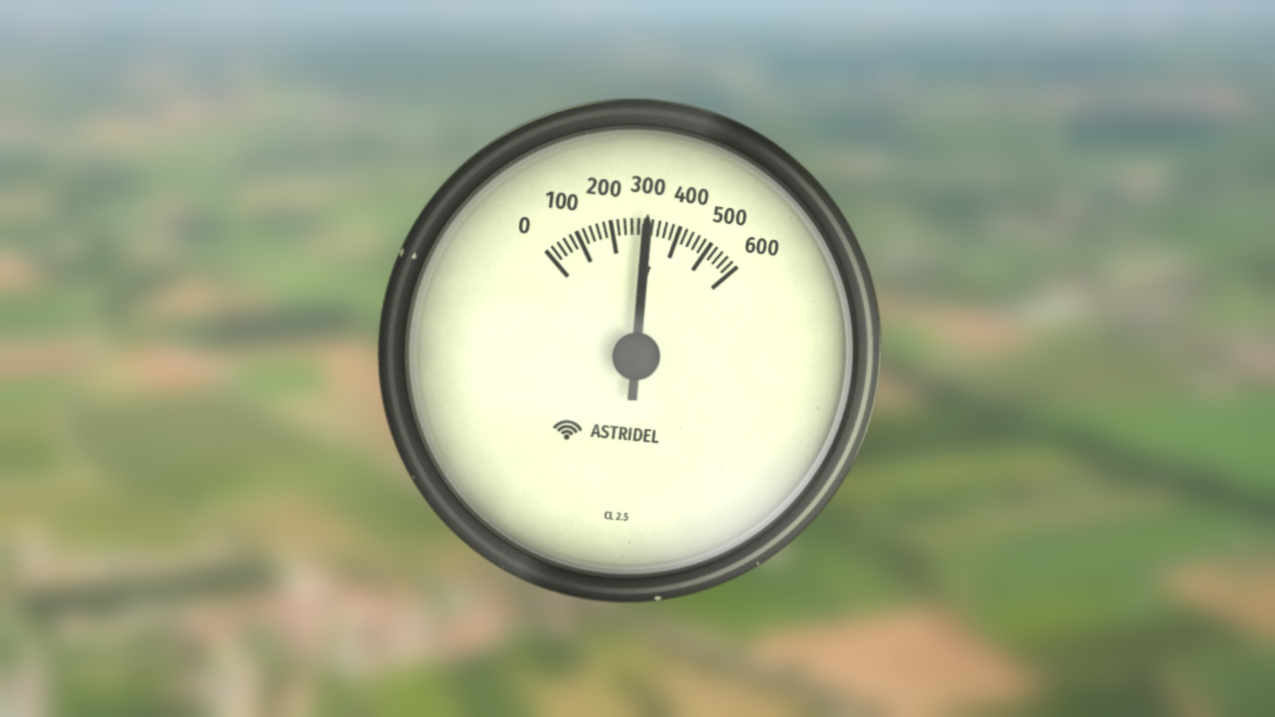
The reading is 300 V
